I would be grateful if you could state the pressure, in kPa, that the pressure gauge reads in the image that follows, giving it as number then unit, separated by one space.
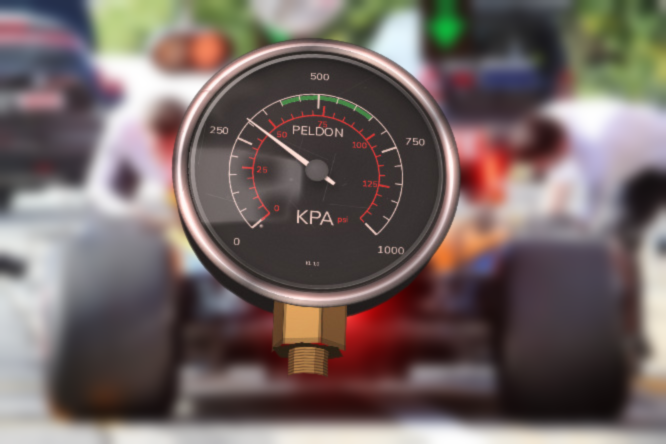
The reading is 300 kPa
